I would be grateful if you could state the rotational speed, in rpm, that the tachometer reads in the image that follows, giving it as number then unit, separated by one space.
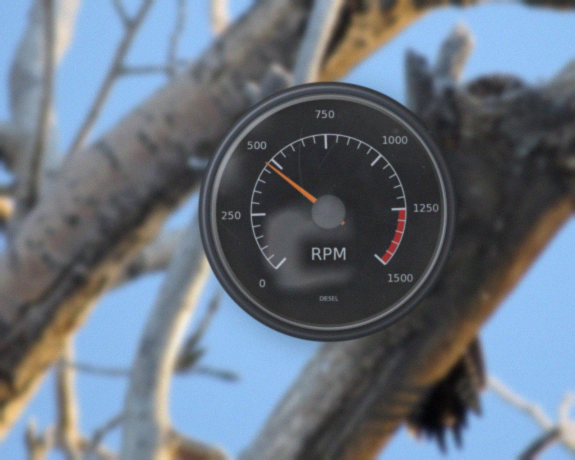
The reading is 475 rpm
